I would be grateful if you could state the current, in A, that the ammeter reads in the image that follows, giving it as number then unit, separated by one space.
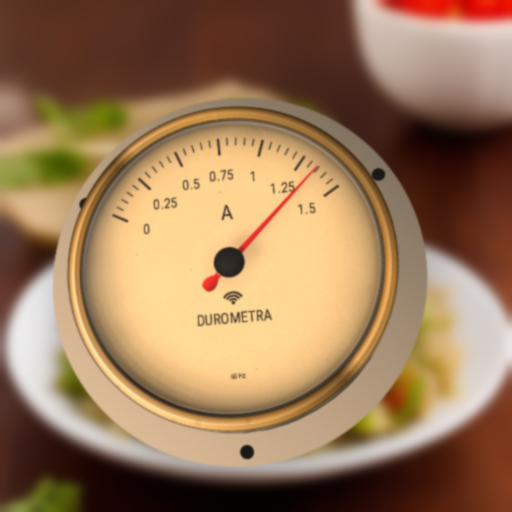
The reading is 1.35 A
